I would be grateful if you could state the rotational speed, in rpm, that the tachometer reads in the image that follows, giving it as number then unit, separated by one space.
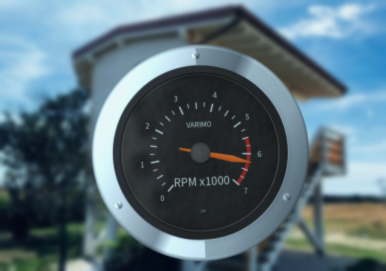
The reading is 6250 rpm
